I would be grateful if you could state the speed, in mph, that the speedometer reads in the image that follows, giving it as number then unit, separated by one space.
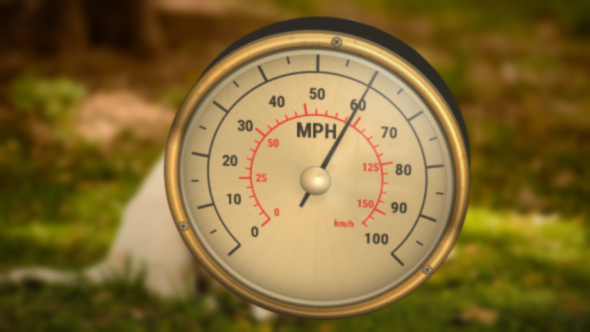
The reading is 60 mph
